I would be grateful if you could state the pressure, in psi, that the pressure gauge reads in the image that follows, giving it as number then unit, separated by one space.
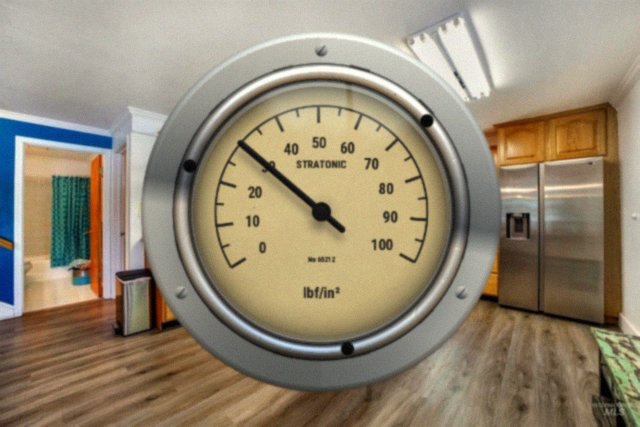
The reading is 30 psi
